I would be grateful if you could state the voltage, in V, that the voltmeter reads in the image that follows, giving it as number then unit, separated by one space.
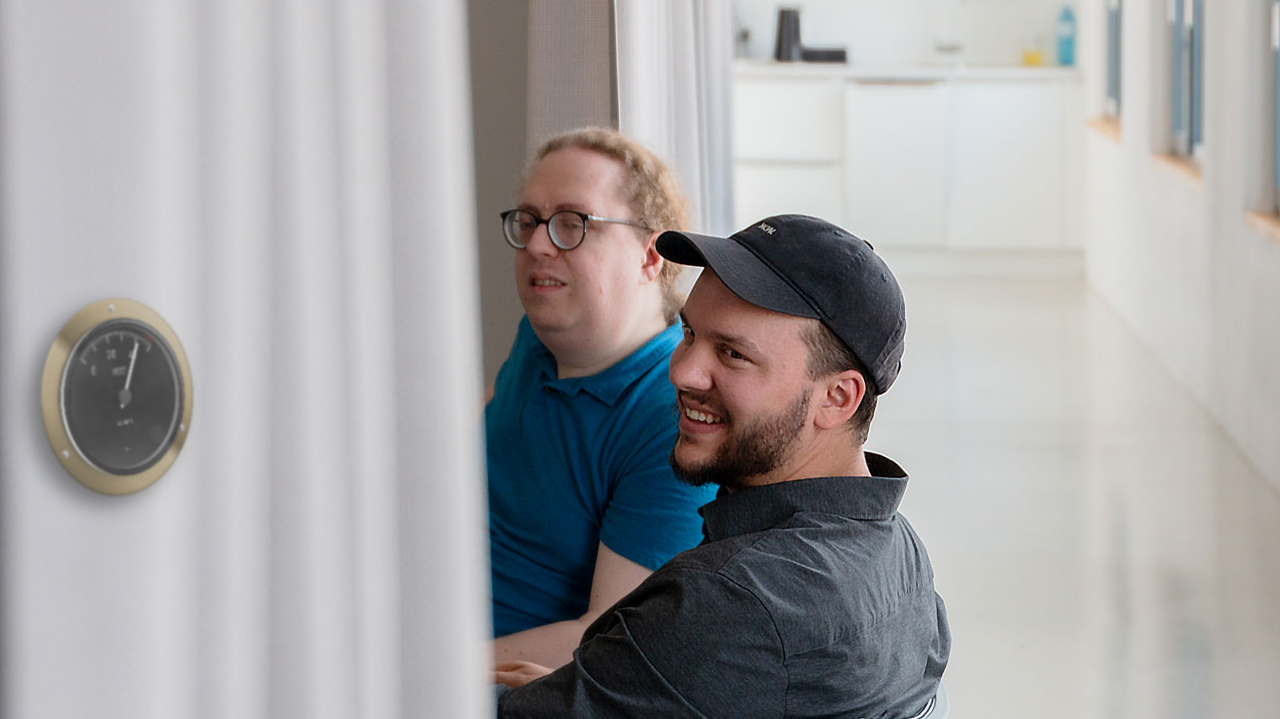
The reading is 40 V
